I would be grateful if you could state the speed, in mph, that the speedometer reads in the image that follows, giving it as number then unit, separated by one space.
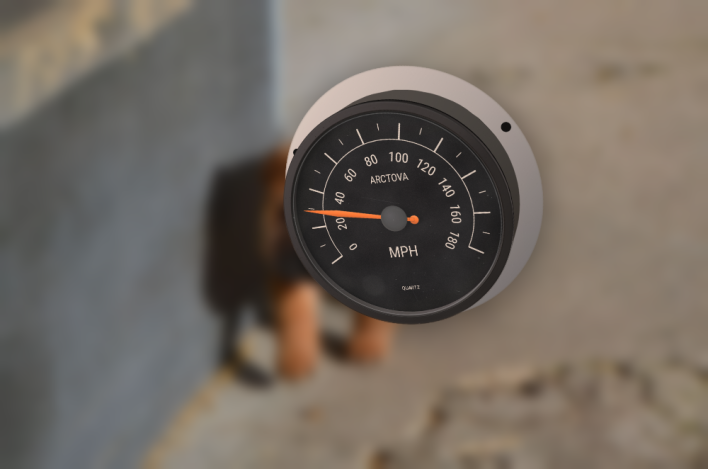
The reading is 30 mph
